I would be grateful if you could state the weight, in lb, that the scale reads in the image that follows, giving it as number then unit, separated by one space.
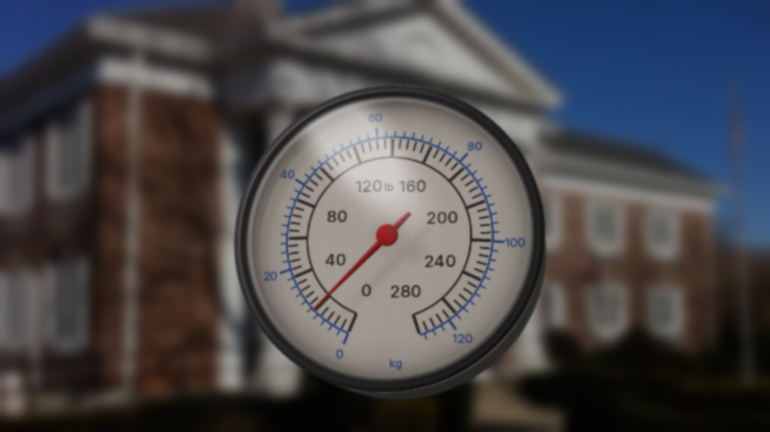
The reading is 20 lb
